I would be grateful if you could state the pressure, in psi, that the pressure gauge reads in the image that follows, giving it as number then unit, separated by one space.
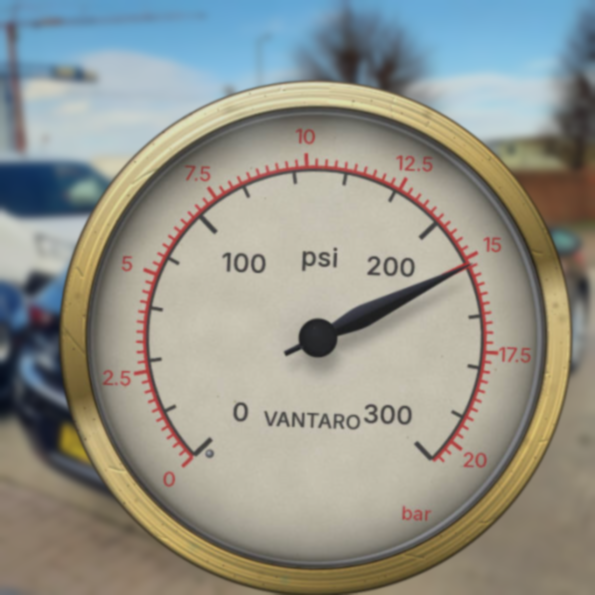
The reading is 220 psi
